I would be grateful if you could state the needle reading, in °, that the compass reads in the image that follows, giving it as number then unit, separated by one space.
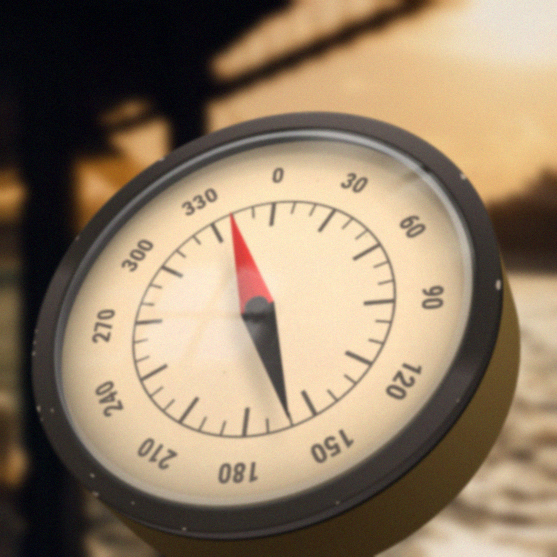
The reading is 340 °
